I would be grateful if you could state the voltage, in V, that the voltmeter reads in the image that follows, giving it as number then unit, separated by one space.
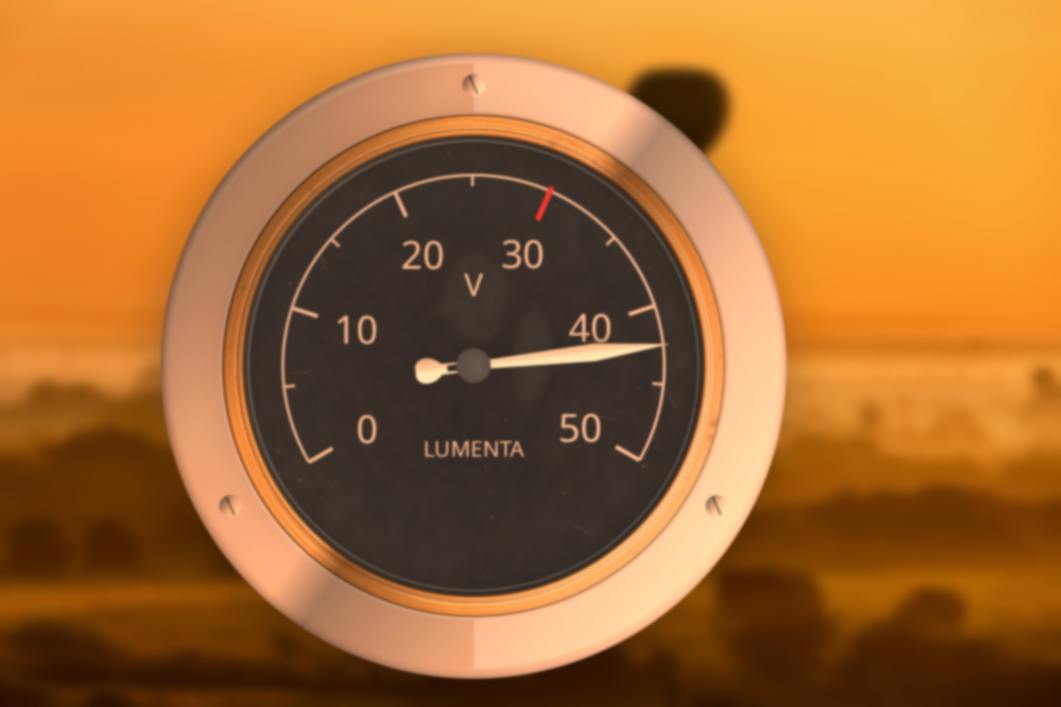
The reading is 42.5 V
